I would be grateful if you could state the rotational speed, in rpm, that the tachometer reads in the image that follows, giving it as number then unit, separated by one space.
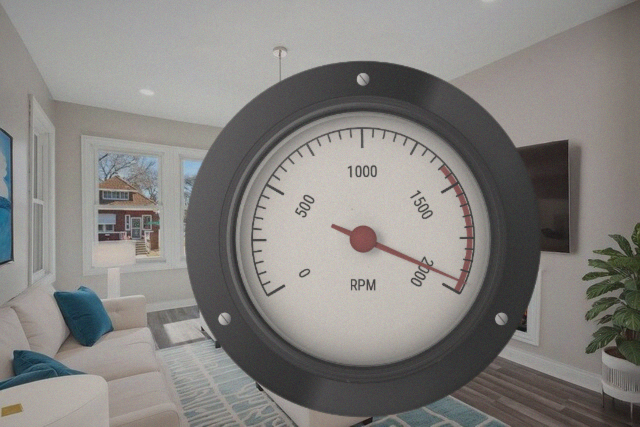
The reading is 1950 rpm
